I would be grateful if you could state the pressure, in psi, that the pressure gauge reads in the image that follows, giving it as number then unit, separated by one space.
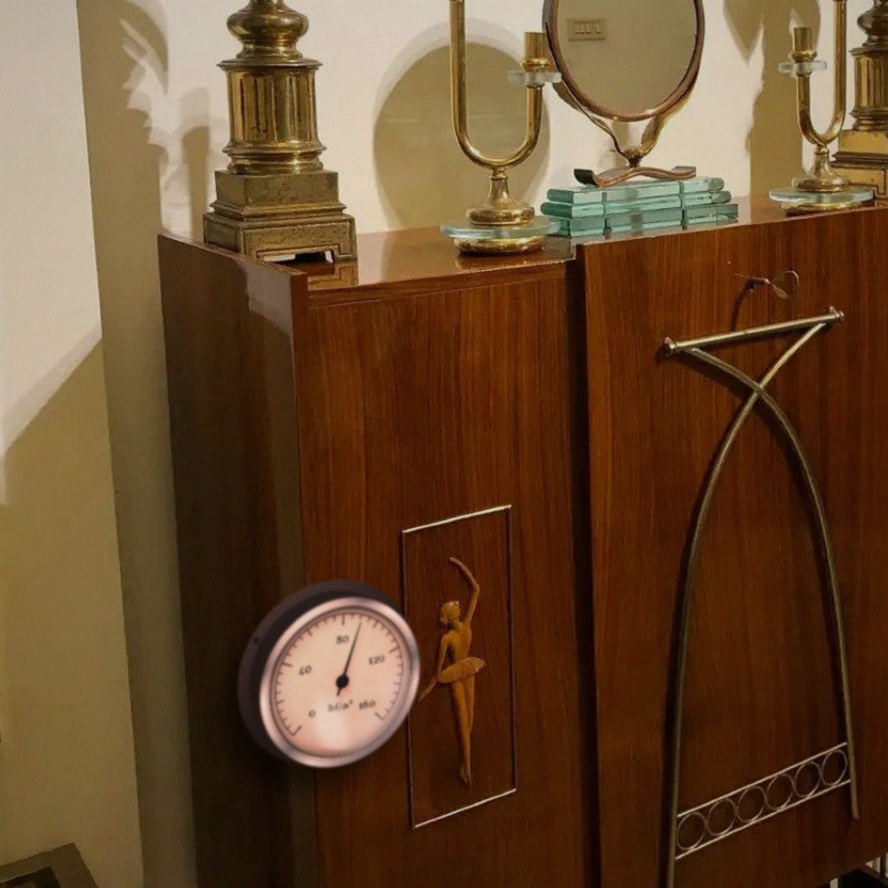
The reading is 90 psi
